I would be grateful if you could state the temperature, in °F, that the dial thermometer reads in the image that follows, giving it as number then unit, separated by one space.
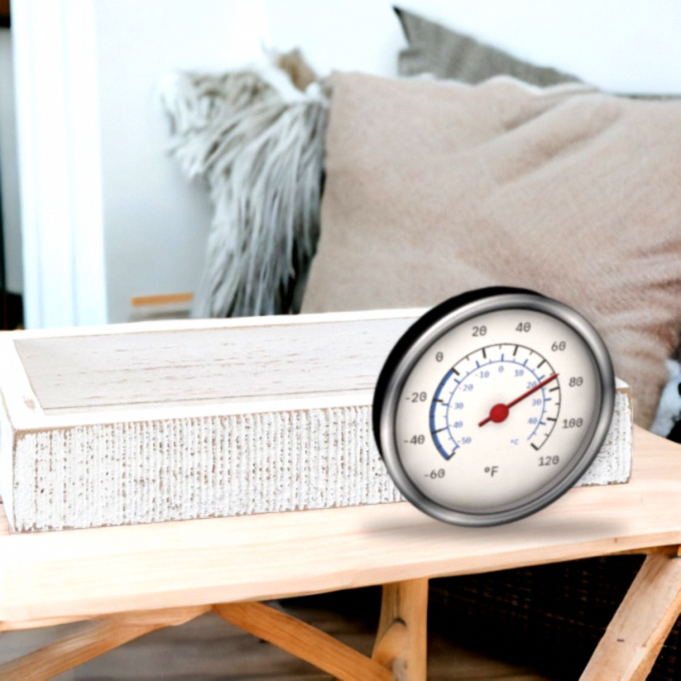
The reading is 70 °F
